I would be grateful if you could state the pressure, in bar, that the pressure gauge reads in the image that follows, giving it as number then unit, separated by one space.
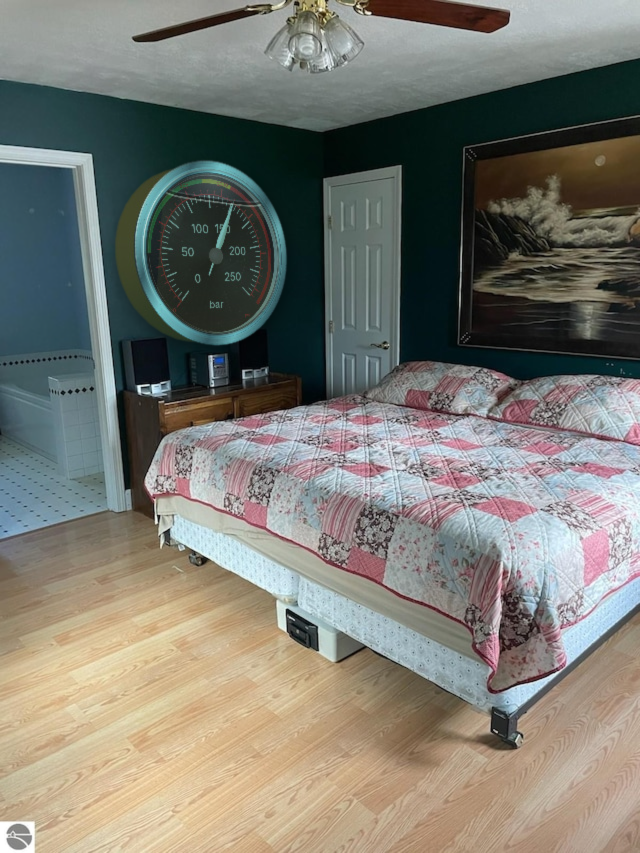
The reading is 150 bar
